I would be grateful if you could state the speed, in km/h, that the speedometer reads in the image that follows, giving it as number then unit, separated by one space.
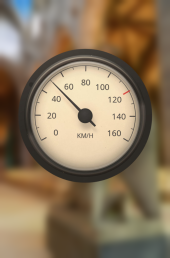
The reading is 50 km/h
